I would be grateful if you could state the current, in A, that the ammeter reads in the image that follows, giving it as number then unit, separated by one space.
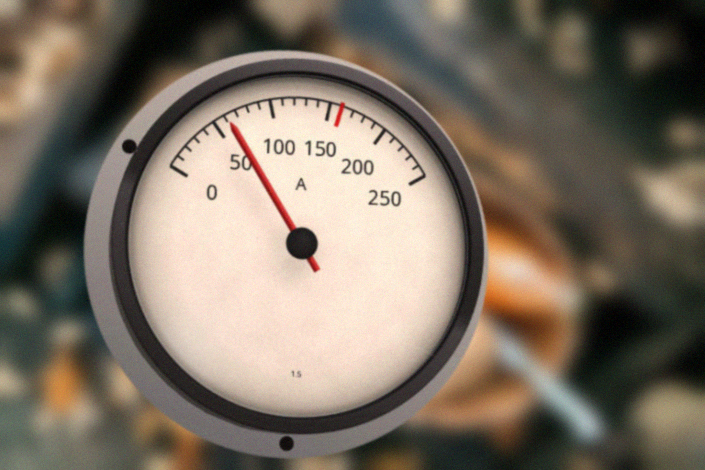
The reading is 60 A
